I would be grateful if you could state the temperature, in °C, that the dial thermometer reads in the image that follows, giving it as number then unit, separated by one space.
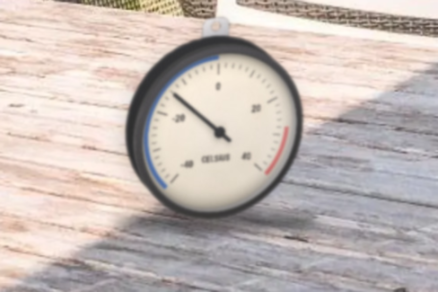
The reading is -14 °C
